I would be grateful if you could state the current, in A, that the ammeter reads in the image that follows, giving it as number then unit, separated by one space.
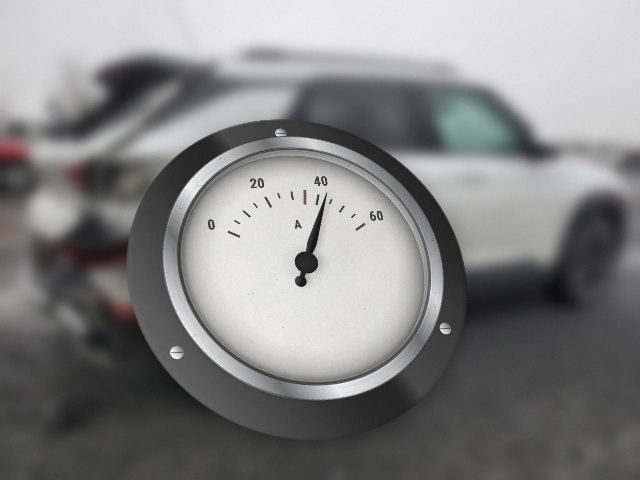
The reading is 42.5 A
